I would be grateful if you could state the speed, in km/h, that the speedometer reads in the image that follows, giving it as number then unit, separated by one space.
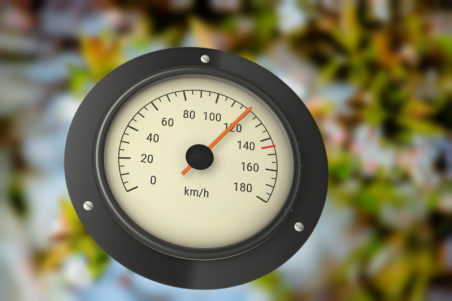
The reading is 120 km/h
